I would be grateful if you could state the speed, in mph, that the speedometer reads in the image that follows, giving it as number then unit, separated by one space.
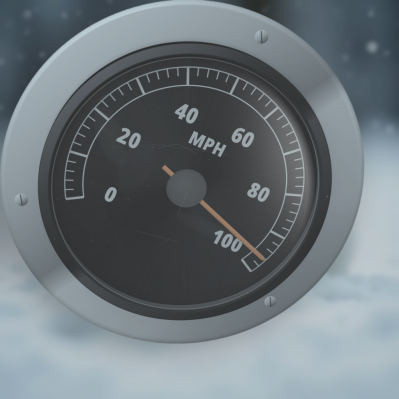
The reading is 96 mph
